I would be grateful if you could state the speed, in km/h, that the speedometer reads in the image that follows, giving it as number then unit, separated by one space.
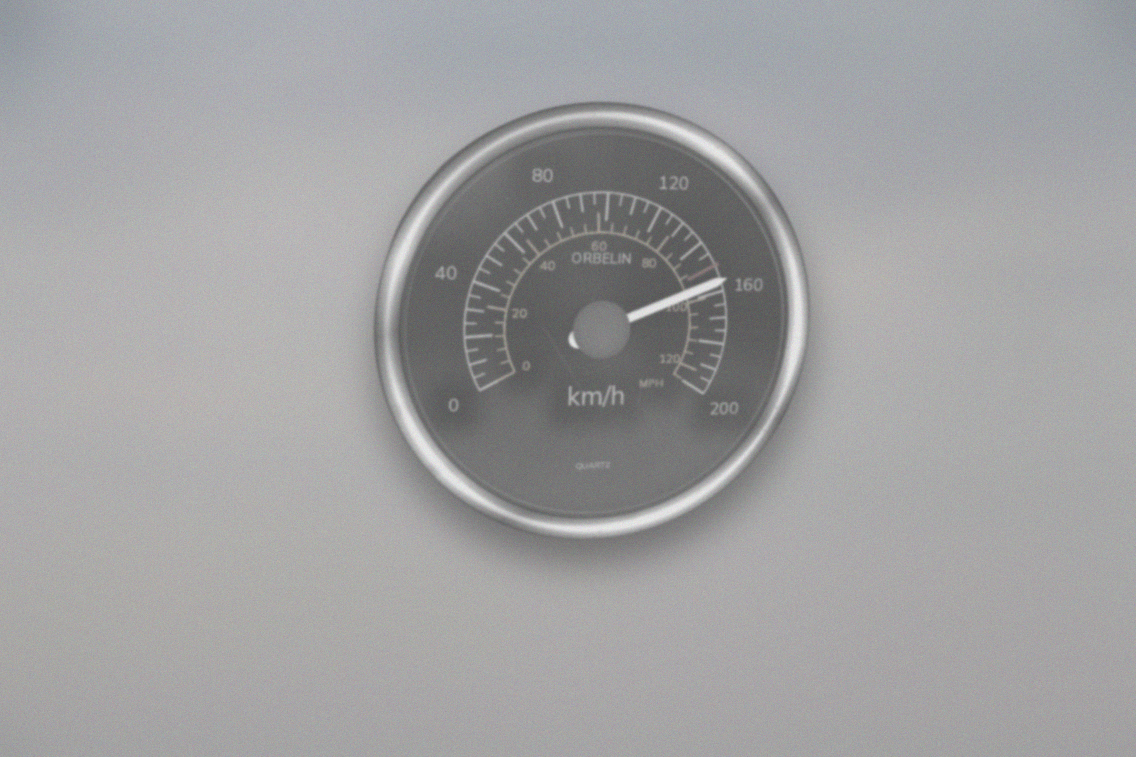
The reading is 155 km/h
